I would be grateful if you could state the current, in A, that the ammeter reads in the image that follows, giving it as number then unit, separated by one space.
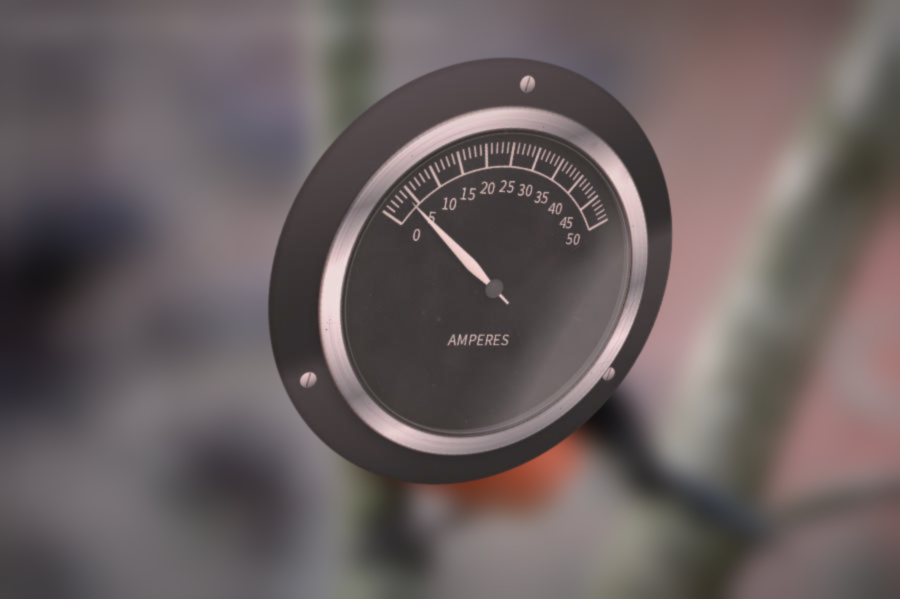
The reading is 4 A
